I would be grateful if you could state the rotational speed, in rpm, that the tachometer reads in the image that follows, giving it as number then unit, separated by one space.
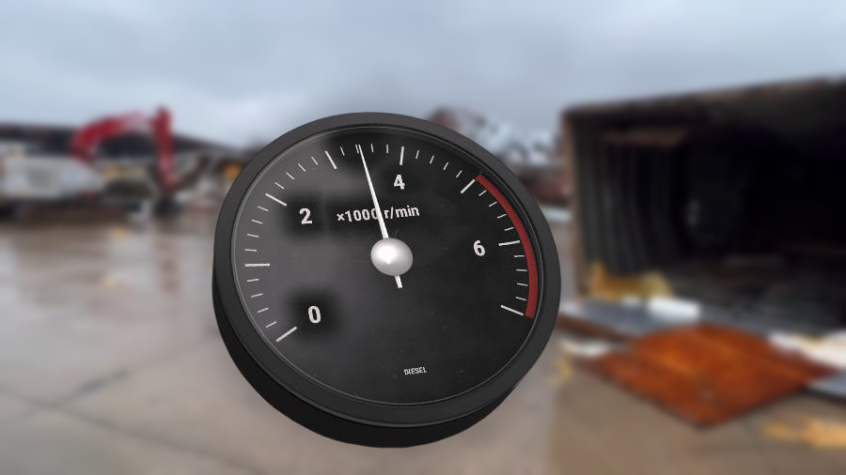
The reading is 3400 rpm
